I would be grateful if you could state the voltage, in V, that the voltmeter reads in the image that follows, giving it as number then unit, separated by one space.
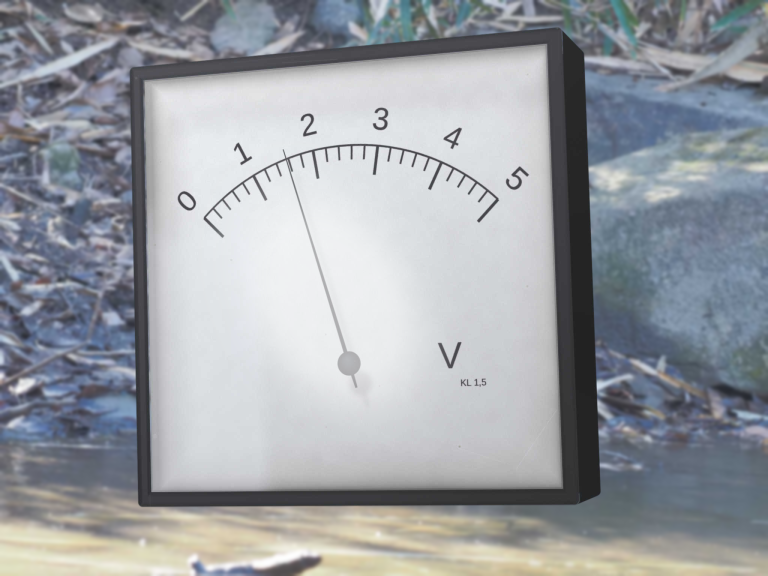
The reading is 1.6 V
